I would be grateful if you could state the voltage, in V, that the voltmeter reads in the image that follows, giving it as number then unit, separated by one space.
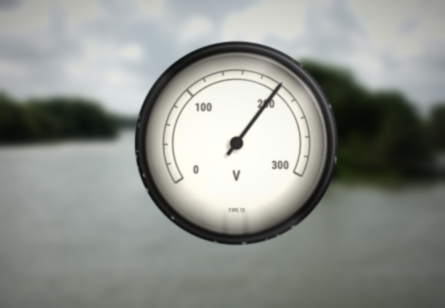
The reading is 200 V
